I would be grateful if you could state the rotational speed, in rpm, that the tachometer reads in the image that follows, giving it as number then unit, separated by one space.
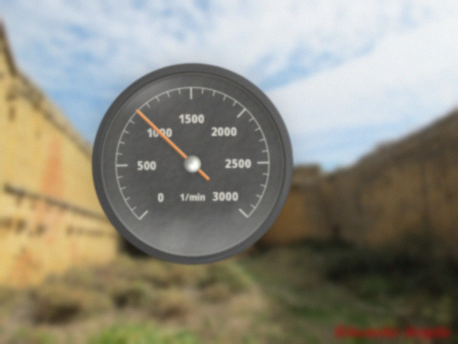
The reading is 1000 rpm
